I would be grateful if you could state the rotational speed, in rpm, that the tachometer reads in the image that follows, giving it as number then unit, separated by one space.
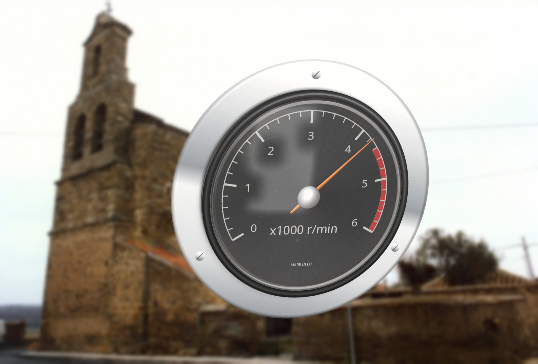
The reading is 4200 rpm
